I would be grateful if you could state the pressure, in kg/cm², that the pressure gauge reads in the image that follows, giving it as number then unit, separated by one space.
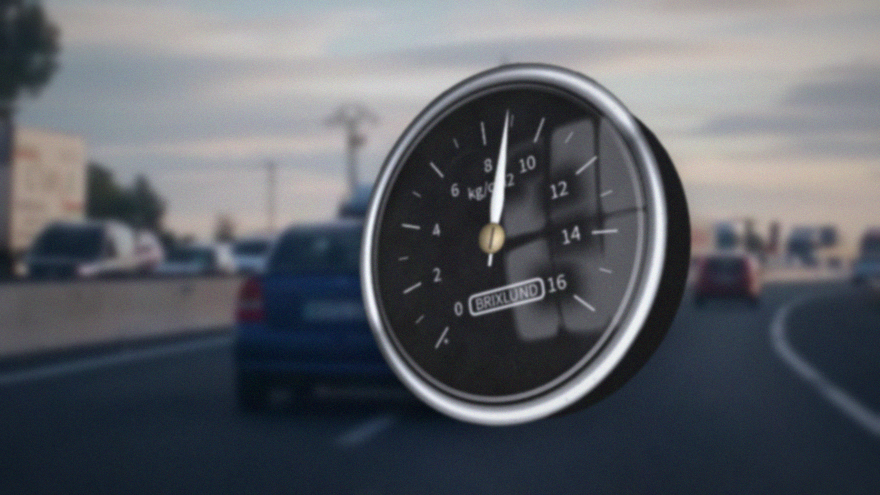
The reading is 9 kg/cm²
